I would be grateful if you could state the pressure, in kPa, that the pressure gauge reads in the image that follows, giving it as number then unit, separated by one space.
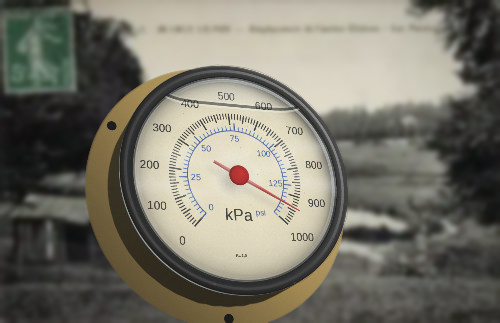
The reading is 950 kPa
